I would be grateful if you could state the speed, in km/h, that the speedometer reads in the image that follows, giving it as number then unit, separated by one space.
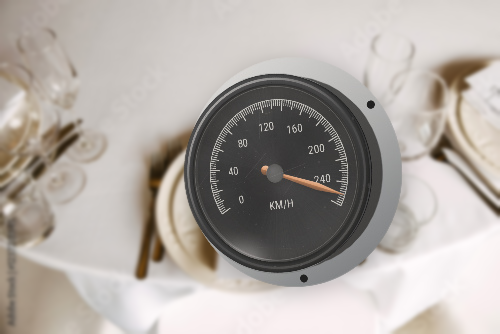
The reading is 250 km/h
